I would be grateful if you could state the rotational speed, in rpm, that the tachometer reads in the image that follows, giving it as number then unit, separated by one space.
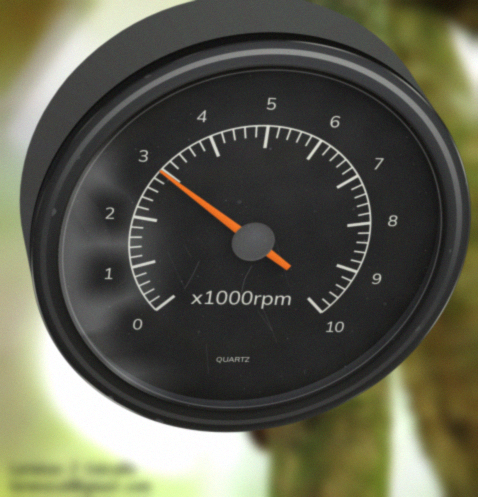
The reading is 3000 rpm
